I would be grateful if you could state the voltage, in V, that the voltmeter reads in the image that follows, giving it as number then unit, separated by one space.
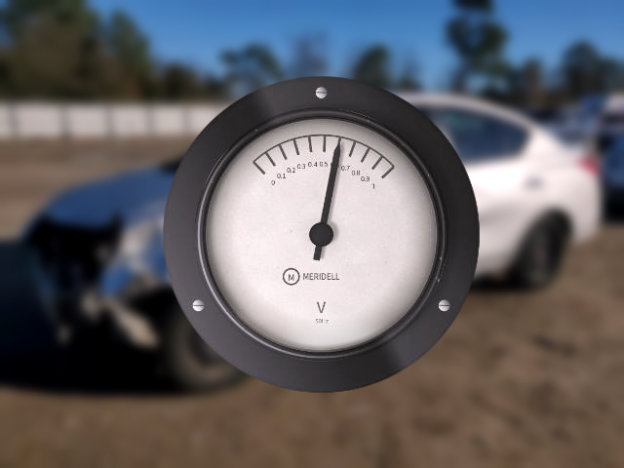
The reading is 0.6 V
